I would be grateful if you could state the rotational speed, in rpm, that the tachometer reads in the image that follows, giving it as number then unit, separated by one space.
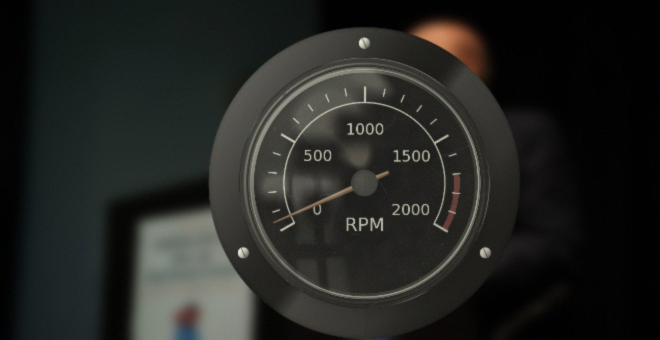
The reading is 50 rpm
